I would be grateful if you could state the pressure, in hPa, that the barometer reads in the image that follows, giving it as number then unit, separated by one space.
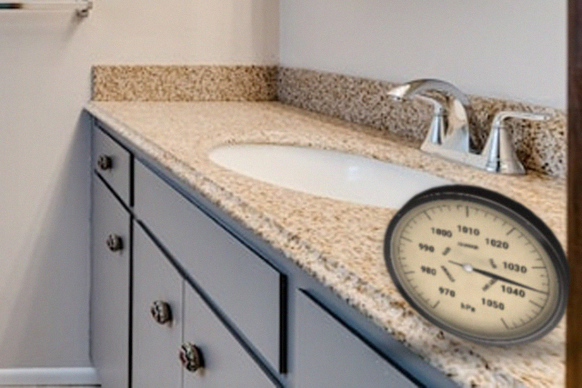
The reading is 1036 hPa
